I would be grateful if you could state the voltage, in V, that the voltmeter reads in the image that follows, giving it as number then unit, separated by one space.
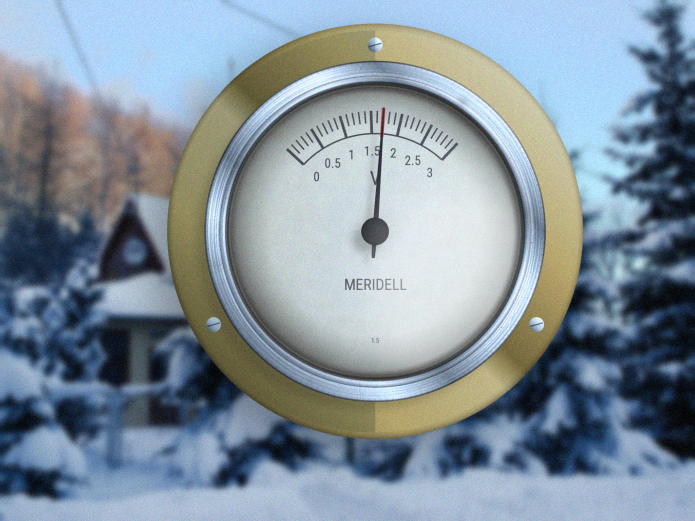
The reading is 1.7 V
